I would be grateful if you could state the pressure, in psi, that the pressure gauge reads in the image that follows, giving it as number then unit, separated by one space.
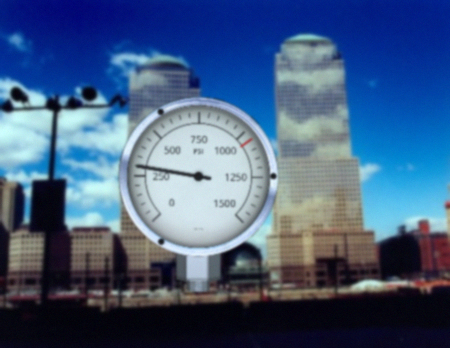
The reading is 300 psi
